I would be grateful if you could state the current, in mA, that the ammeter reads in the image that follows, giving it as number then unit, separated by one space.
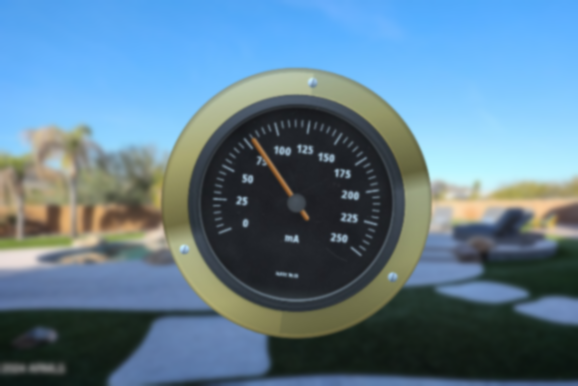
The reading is 80 mA
